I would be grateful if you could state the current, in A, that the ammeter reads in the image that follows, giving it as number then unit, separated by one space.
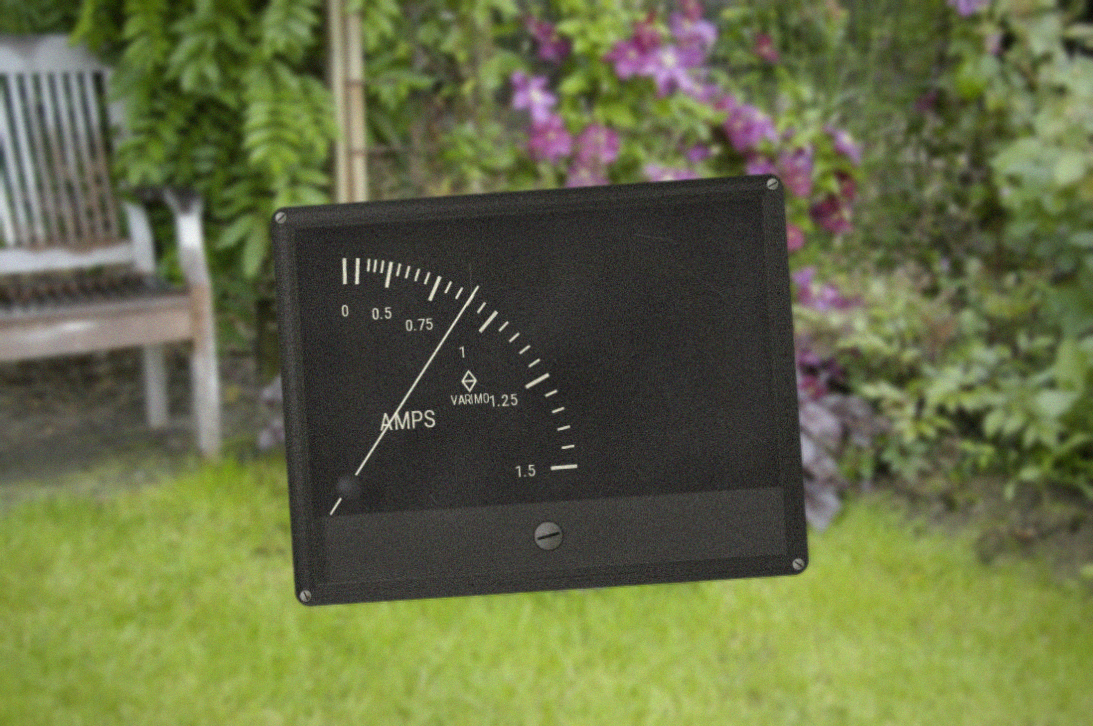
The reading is 0.9 A
